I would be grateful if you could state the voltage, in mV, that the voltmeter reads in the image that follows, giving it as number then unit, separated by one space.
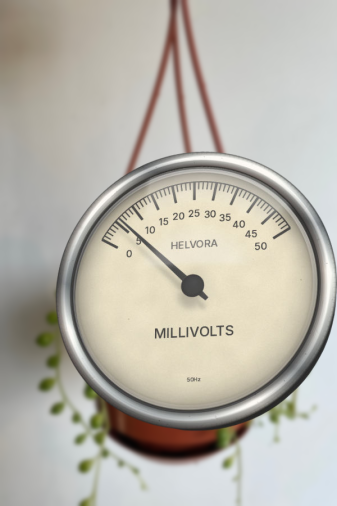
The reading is 6 mV
